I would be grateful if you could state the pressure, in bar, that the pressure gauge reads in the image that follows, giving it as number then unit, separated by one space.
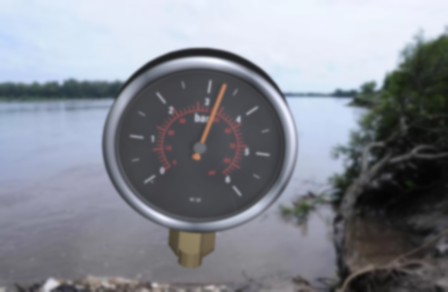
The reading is 3.25 bar
